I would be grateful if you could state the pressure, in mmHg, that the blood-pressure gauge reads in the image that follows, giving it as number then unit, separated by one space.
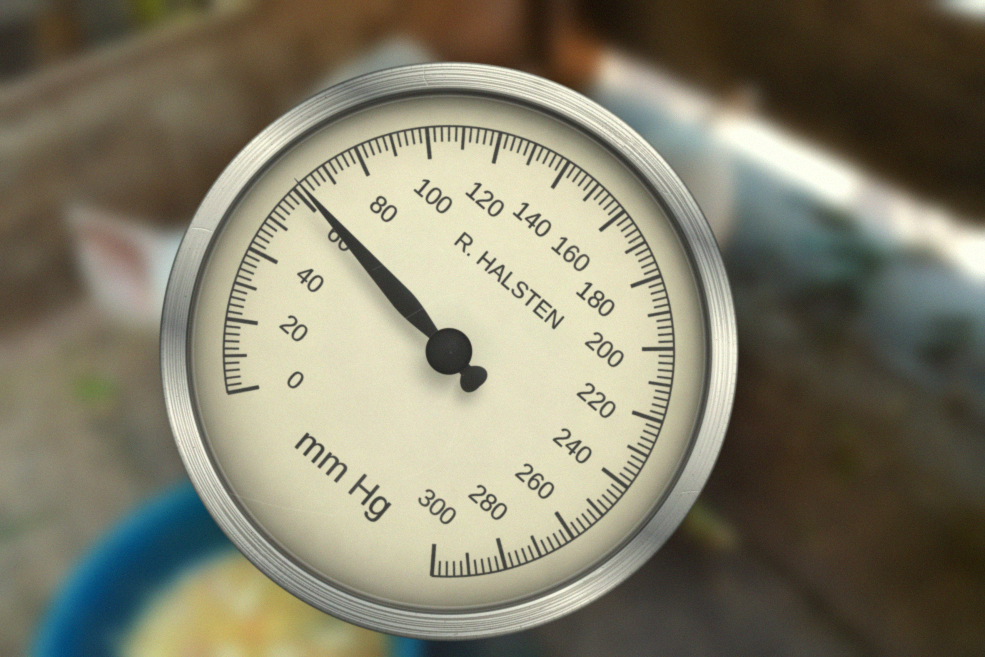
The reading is 62 mmHg
